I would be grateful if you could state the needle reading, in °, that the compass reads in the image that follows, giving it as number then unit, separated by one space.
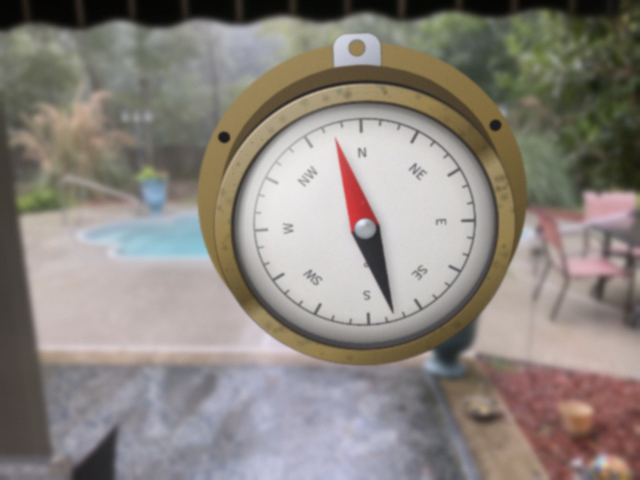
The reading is 345 °
